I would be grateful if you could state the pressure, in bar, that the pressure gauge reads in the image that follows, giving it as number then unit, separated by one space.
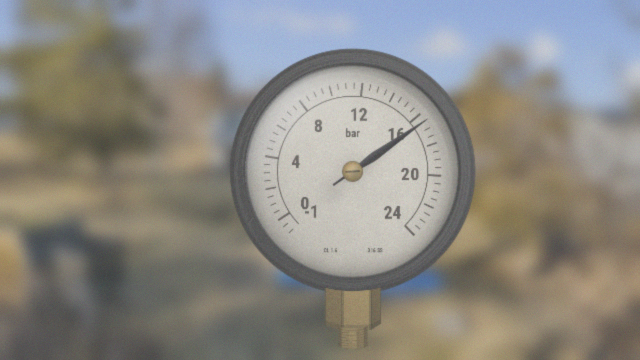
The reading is 16.5 bar
